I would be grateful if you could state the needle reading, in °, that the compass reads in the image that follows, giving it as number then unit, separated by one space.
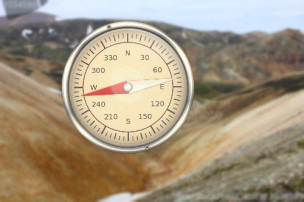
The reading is 260 °
